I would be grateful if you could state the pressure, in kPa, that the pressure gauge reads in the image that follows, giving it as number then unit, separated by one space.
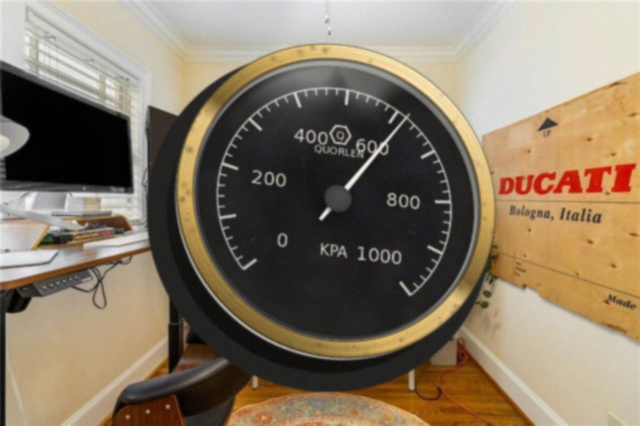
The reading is 620 kPa
